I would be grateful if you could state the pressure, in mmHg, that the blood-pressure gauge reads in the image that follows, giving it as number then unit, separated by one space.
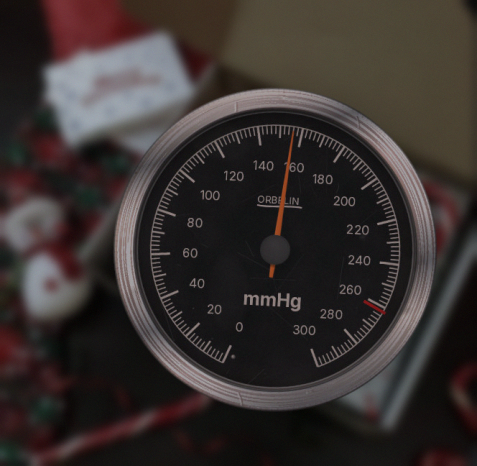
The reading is 156 mmHg
